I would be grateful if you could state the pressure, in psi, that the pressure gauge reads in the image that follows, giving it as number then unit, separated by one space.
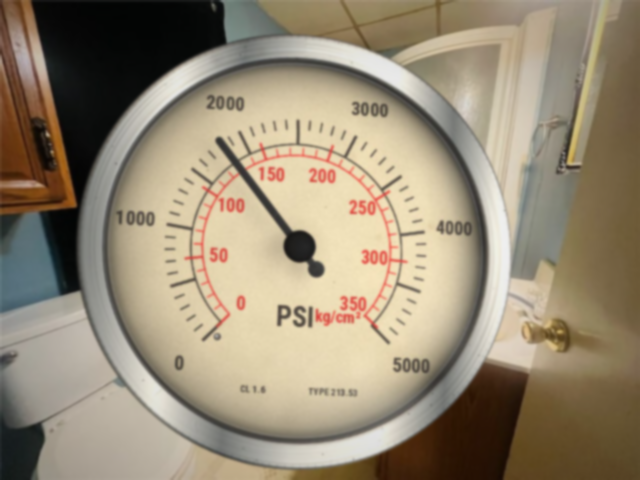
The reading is 1800 psi
